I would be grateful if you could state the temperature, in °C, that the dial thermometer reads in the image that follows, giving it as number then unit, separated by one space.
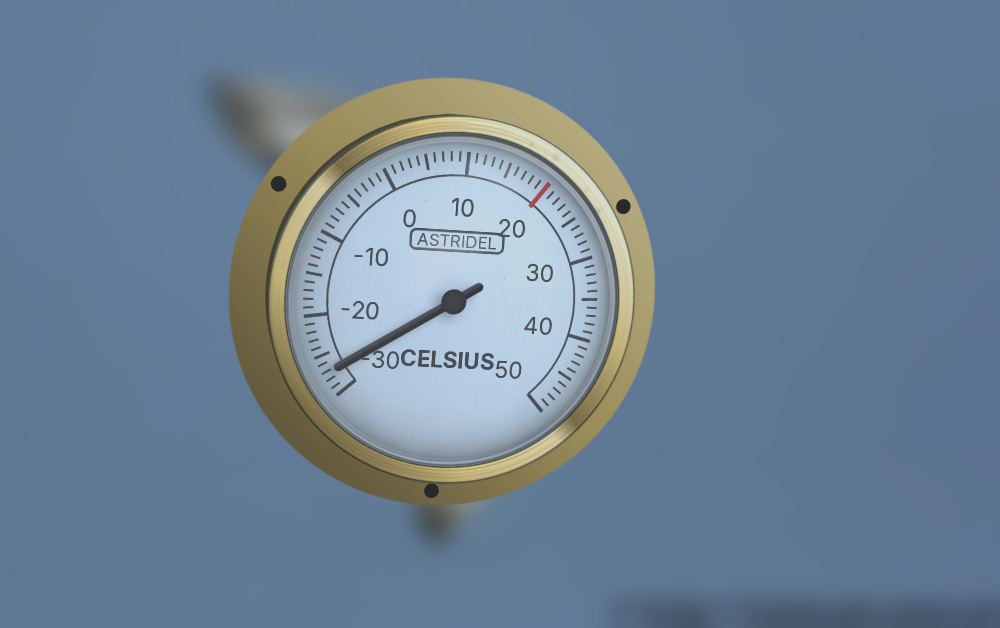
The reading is -27 °C
